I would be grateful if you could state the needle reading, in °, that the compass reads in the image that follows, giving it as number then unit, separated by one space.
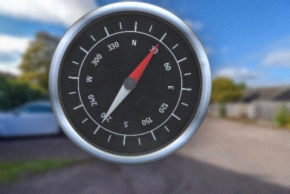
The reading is 30 °
